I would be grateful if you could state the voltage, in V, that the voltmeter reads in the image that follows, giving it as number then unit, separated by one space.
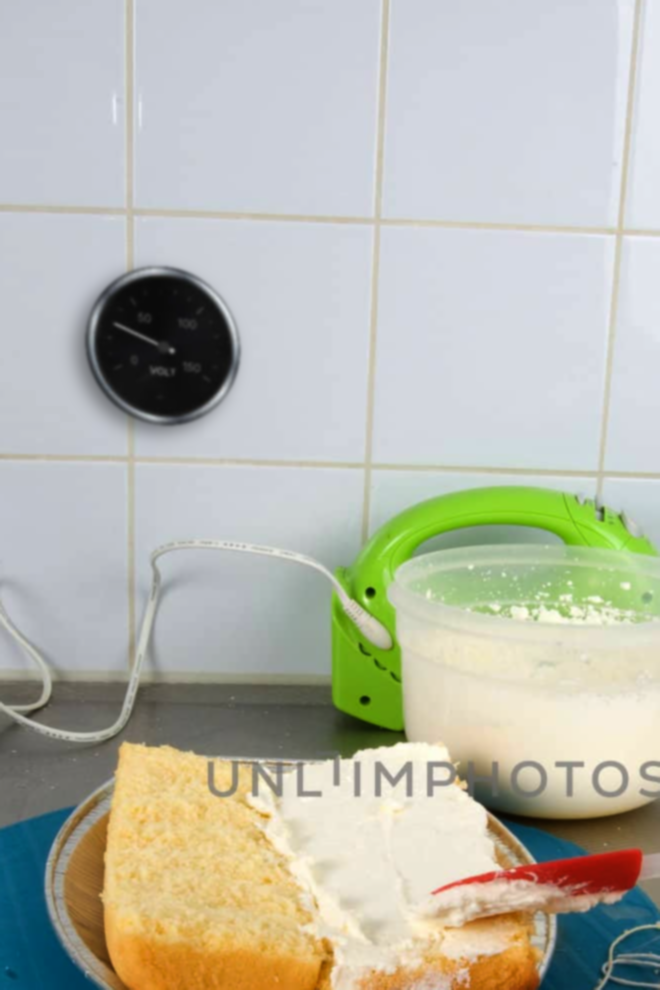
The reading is 30 V
